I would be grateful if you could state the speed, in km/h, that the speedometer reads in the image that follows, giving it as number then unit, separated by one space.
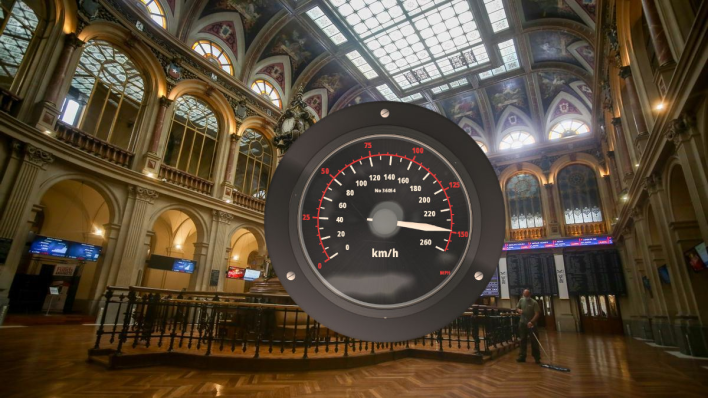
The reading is 240 km/h
